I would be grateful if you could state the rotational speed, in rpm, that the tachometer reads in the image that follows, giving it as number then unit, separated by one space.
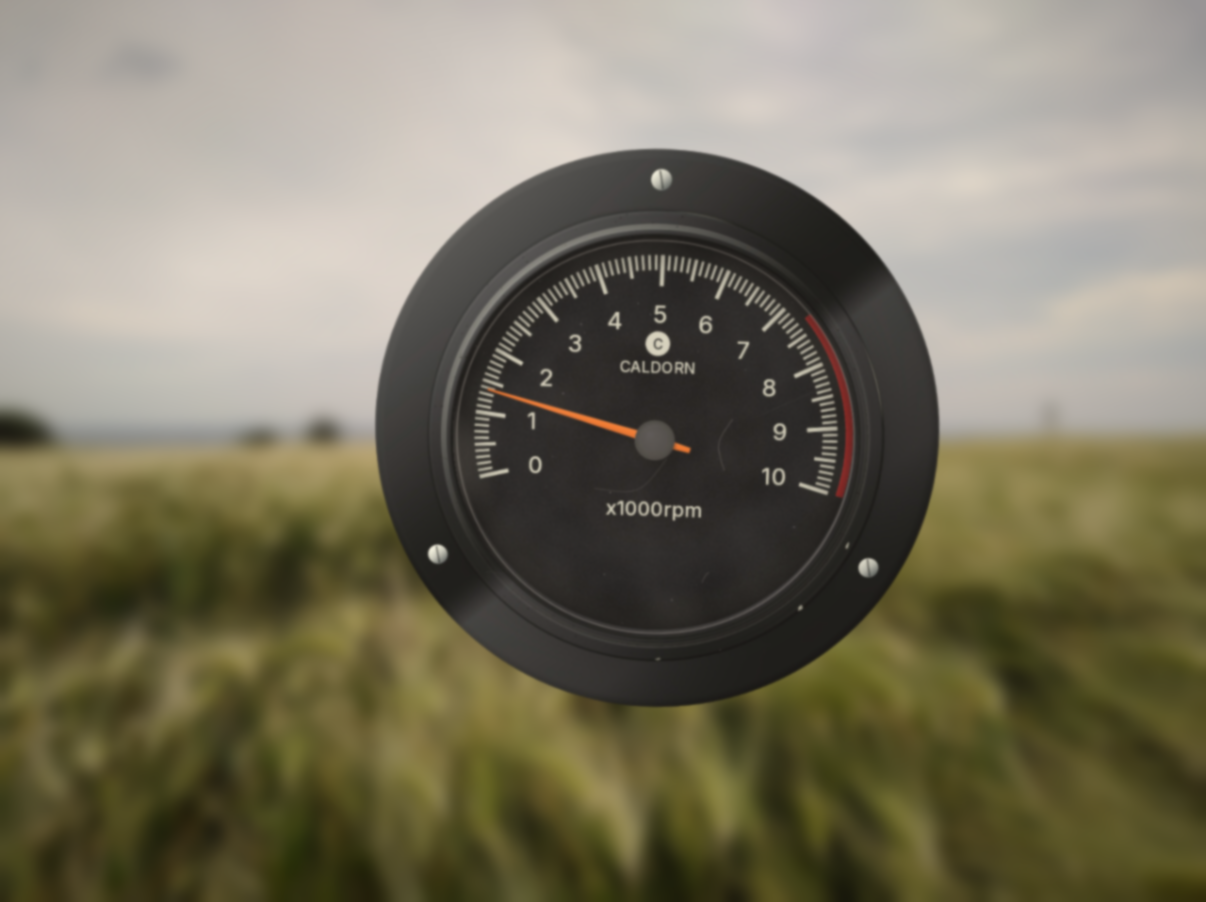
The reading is 1400 rpm
